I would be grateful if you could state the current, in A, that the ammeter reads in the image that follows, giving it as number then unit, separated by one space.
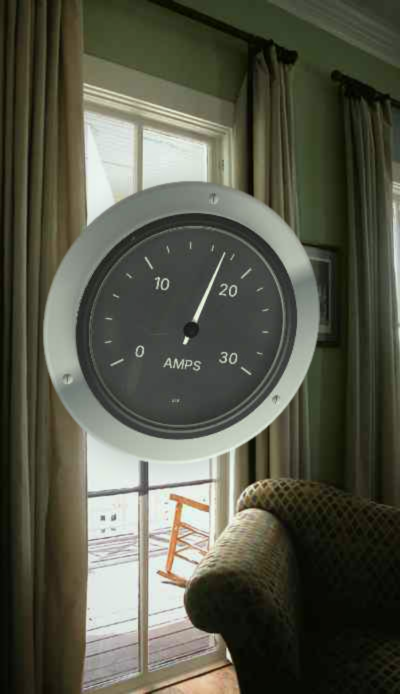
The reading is 17 A
